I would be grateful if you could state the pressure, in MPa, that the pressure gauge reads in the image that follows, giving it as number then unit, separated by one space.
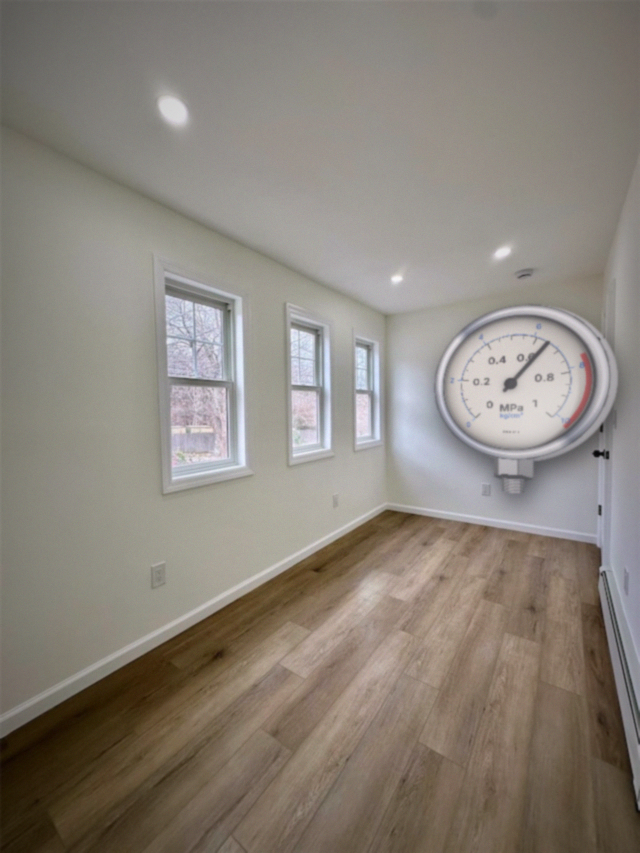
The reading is 0.65 MPa
